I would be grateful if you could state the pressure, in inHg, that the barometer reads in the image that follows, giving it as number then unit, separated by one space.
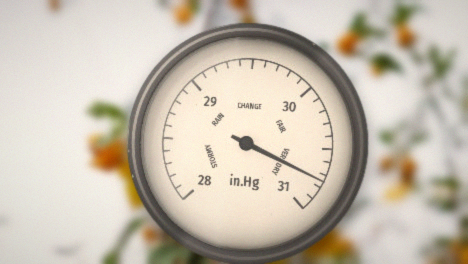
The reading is 30.75 inHg
